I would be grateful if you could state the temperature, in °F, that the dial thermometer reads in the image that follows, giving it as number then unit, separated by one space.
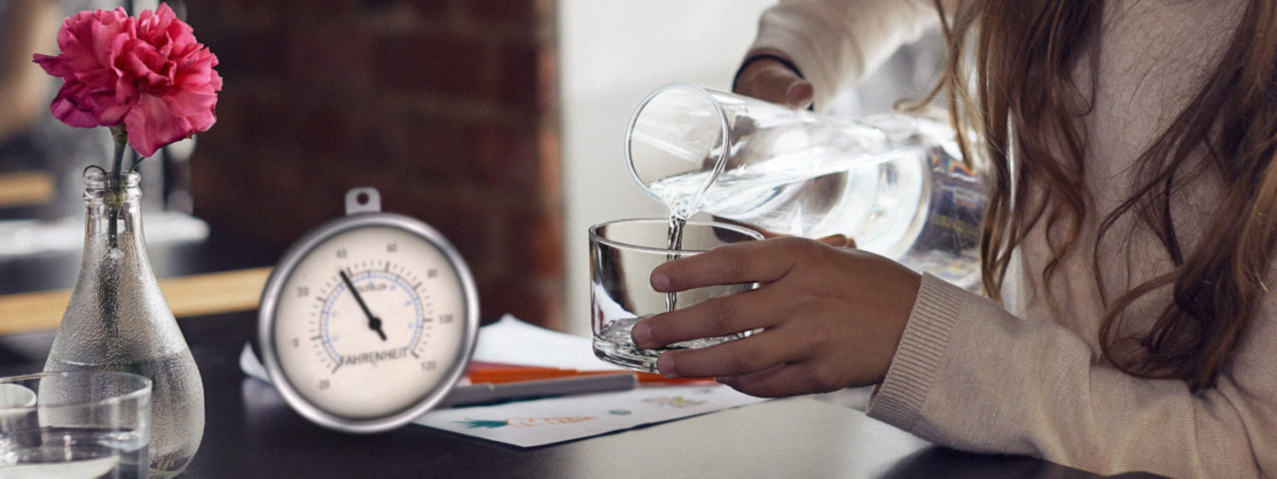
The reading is 36 °F
